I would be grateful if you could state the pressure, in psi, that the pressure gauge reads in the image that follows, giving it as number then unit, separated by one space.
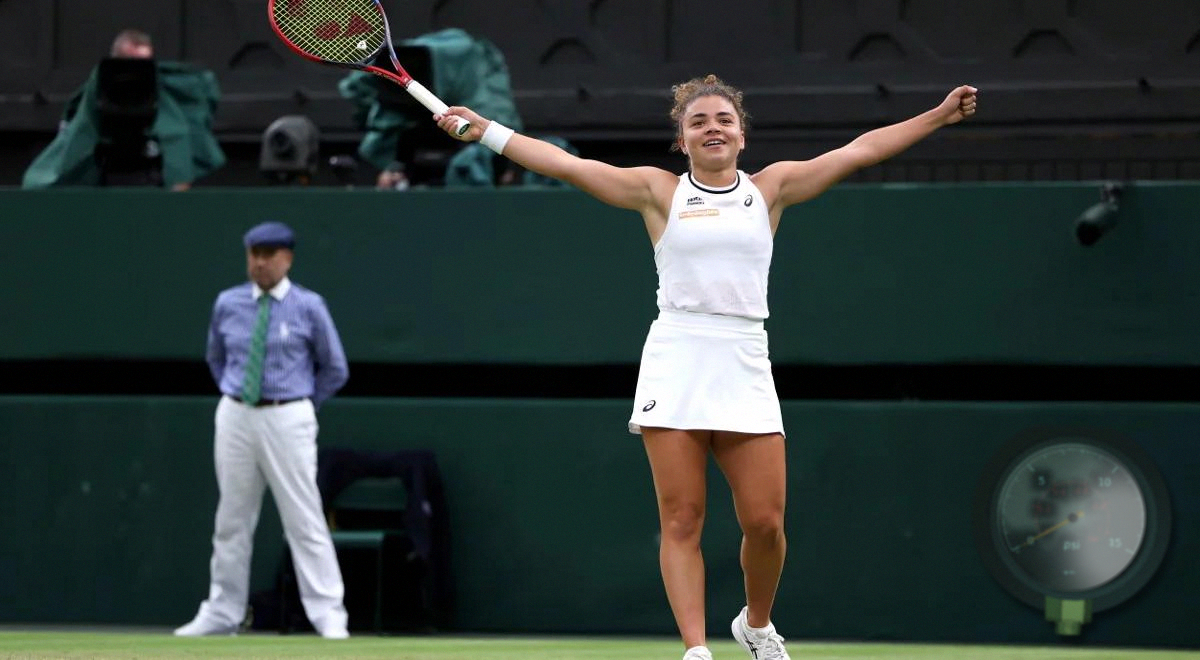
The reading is 0 psi
